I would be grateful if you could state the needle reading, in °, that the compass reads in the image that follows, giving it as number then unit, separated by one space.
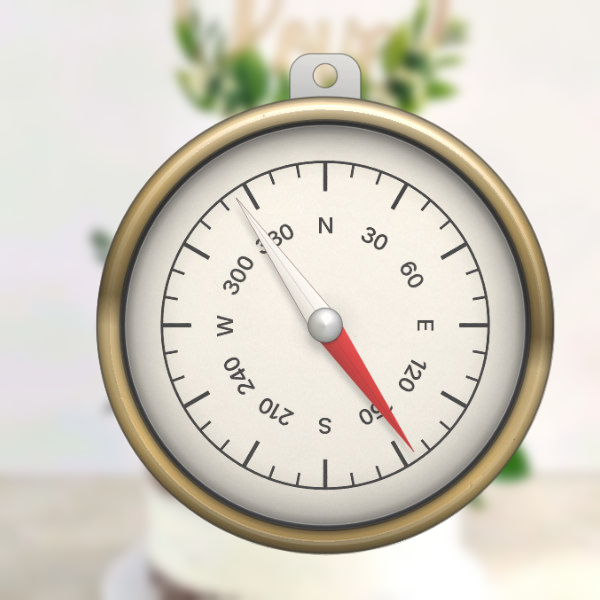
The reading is 145 °
